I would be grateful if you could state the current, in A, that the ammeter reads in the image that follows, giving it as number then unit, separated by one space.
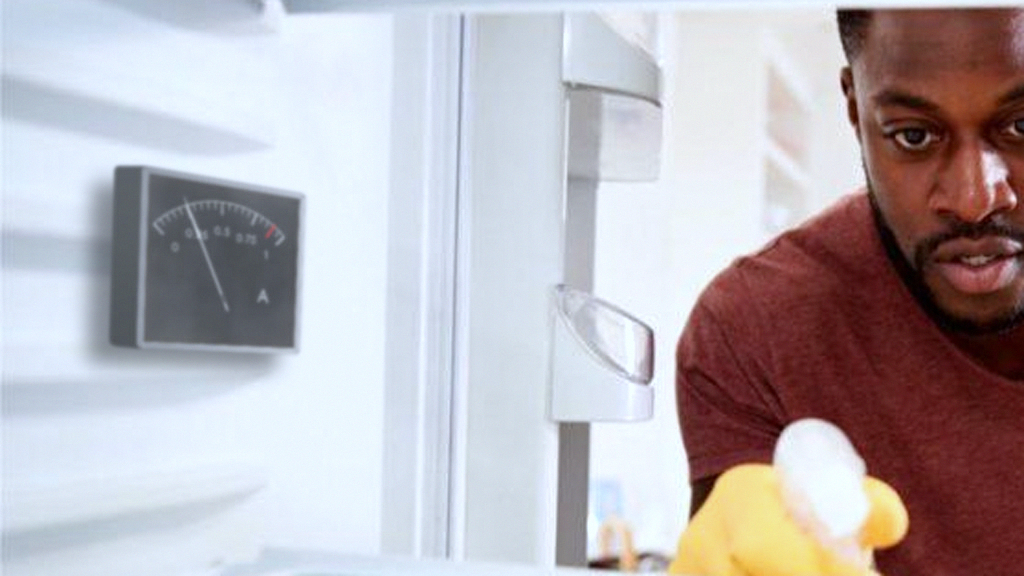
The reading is 0.25 A
